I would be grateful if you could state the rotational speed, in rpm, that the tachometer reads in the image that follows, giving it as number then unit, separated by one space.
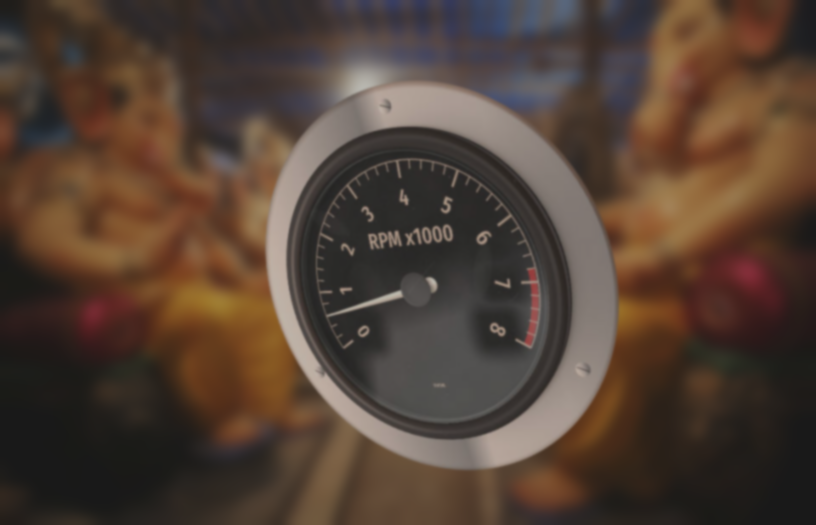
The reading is 600 rpm
